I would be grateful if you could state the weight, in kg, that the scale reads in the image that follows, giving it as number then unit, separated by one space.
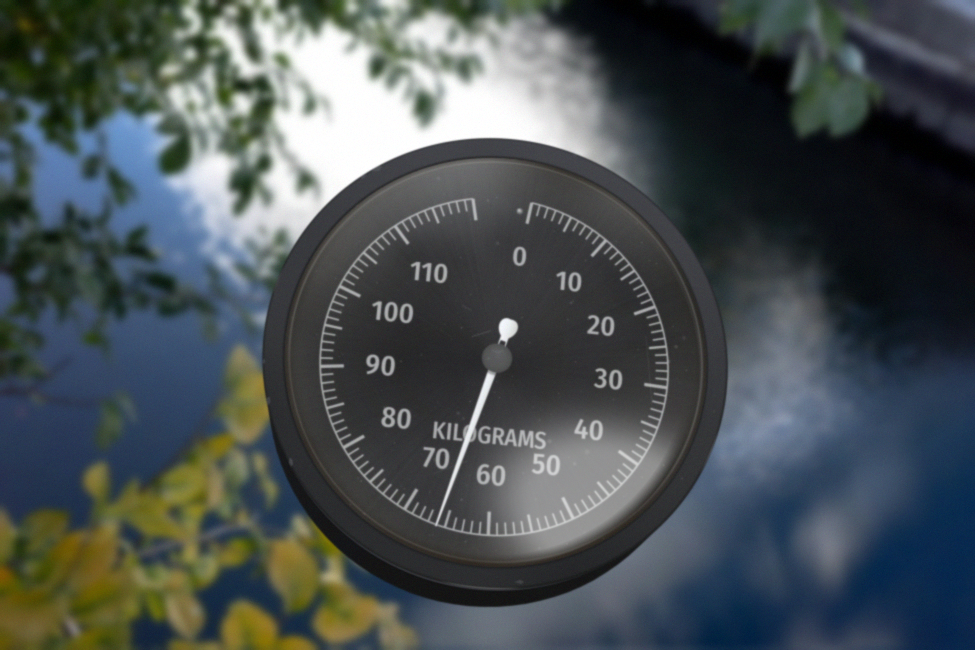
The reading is 66 kg
